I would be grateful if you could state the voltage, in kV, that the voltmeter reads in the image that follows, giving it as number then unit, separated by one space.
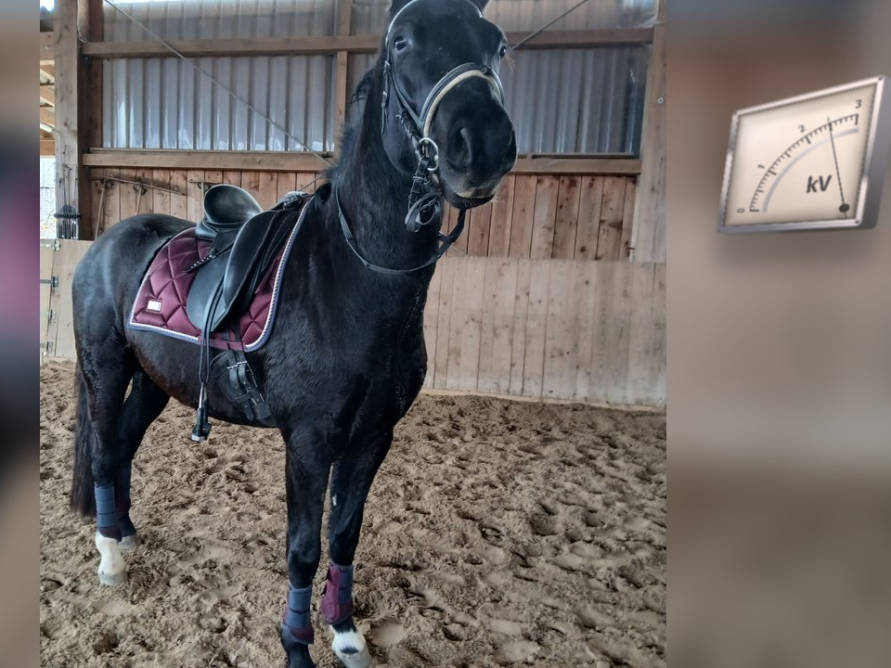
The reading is 2.5 kV
